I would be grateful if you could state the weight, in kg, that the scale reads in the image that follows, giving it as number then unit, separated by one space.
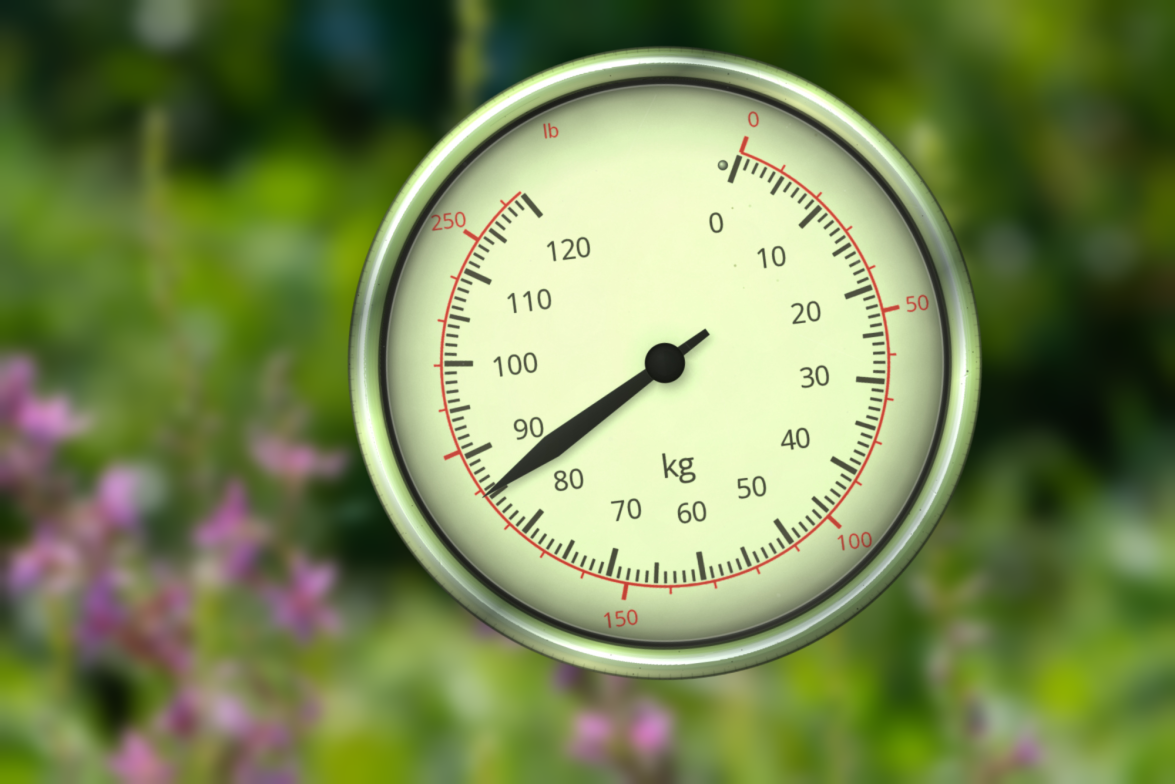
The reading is 85.5 kg
